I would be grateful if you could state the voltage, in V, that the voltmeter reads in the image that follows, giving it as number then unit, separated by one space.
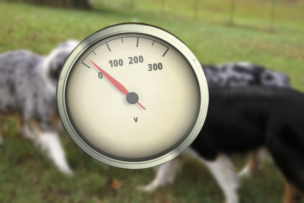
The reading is 25 V
